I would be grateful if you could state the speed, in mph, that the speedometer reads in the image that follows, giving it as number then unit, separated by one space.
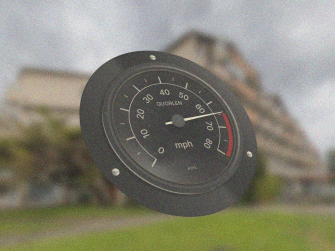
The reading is 65 mph
